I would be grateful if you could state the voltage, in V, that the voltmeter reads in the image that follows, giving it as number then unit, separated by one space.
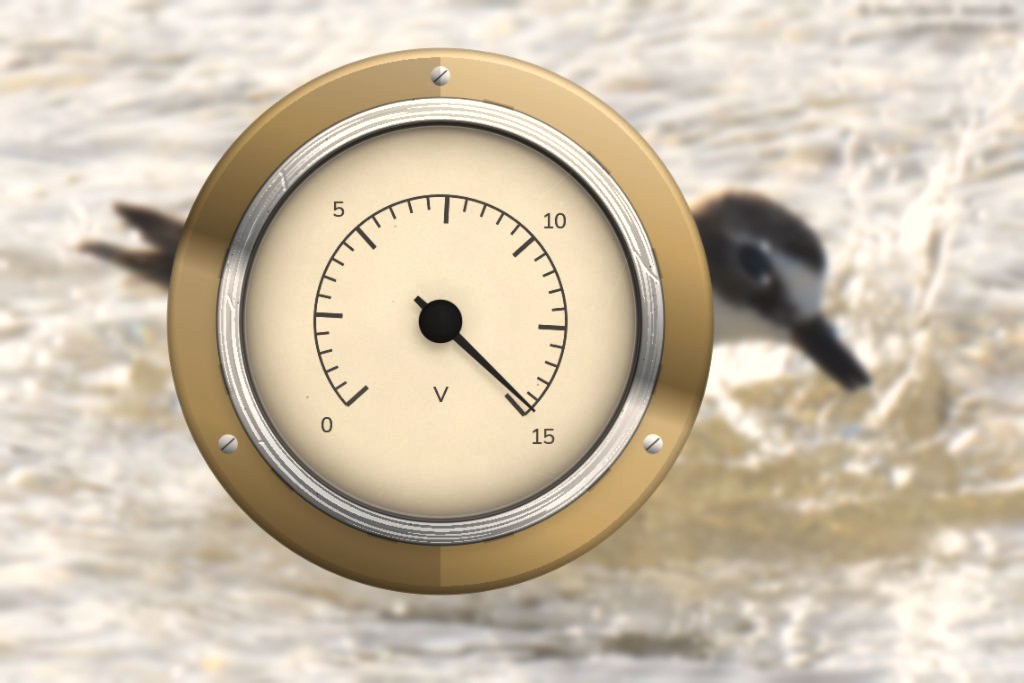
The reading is 14.75 V
